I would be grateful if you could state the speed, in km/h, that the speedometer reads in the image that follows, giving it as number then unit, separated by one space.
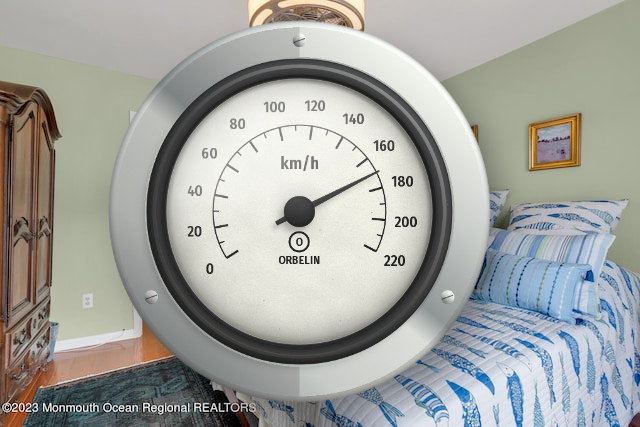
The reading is 170 km/h
